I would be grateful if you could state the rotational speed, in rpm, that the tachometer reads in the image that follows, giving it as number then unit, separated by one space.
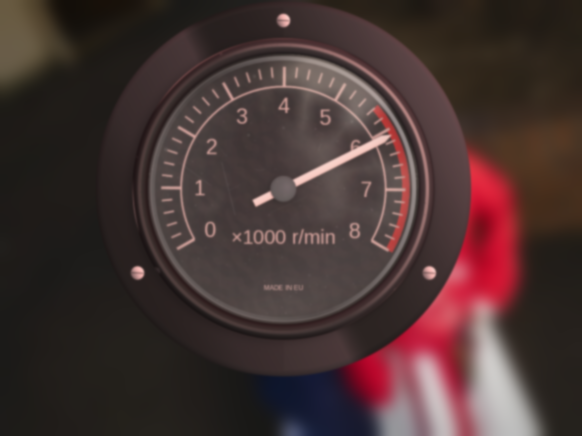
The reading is 6100 rpm
